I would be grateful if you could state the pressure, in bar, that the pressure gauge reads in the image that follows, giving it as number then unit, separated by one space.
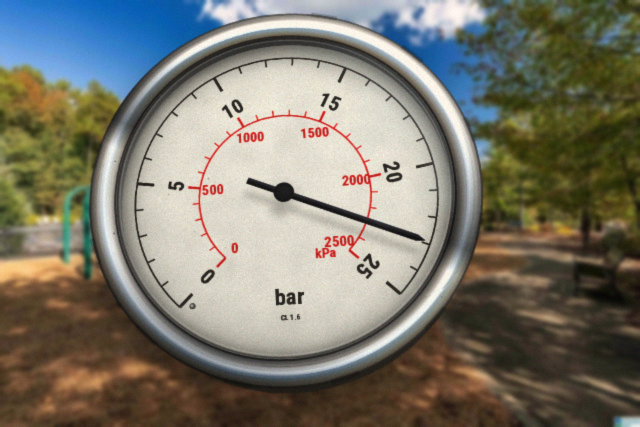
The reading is 23 bar
